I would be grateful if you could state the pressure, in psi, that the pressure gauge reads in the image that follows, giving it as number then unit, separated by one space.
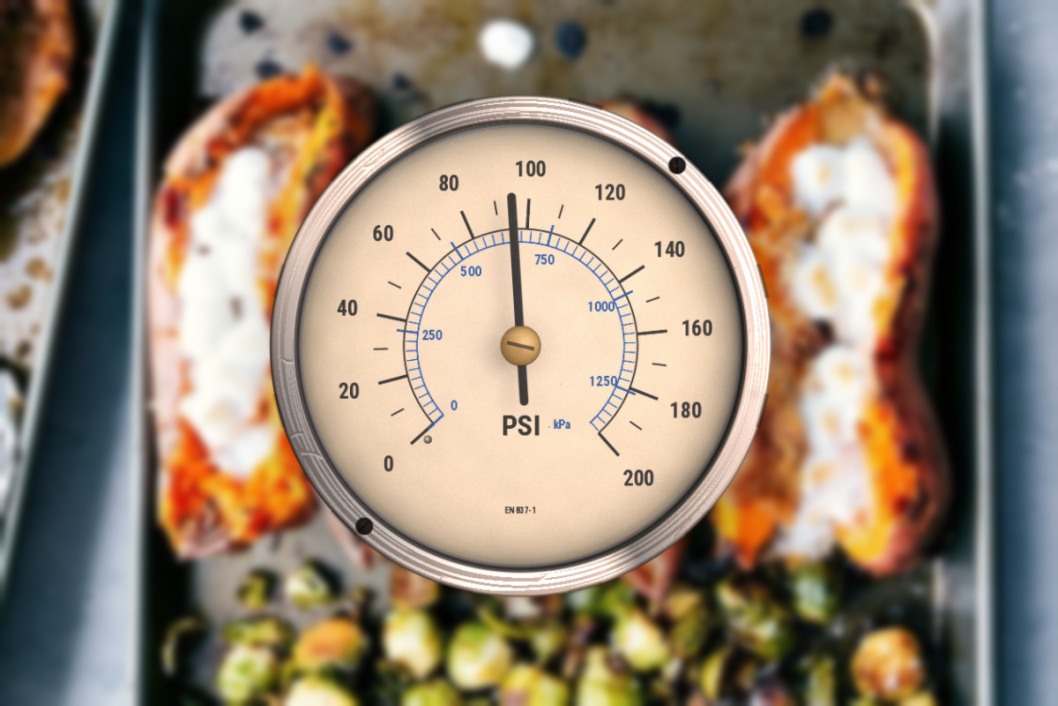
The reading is 95 psi
